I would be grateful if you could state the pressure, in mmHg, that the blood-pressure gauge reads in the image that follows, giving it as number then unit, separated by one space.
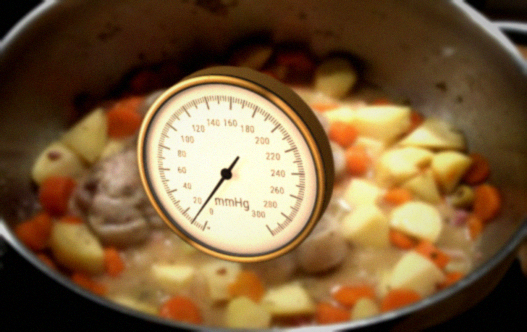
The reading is 10 mmHg
